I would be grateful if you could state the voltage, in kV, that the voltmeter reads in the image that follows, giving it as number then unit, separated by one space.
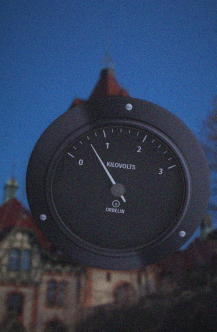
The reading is 0.6 kV
